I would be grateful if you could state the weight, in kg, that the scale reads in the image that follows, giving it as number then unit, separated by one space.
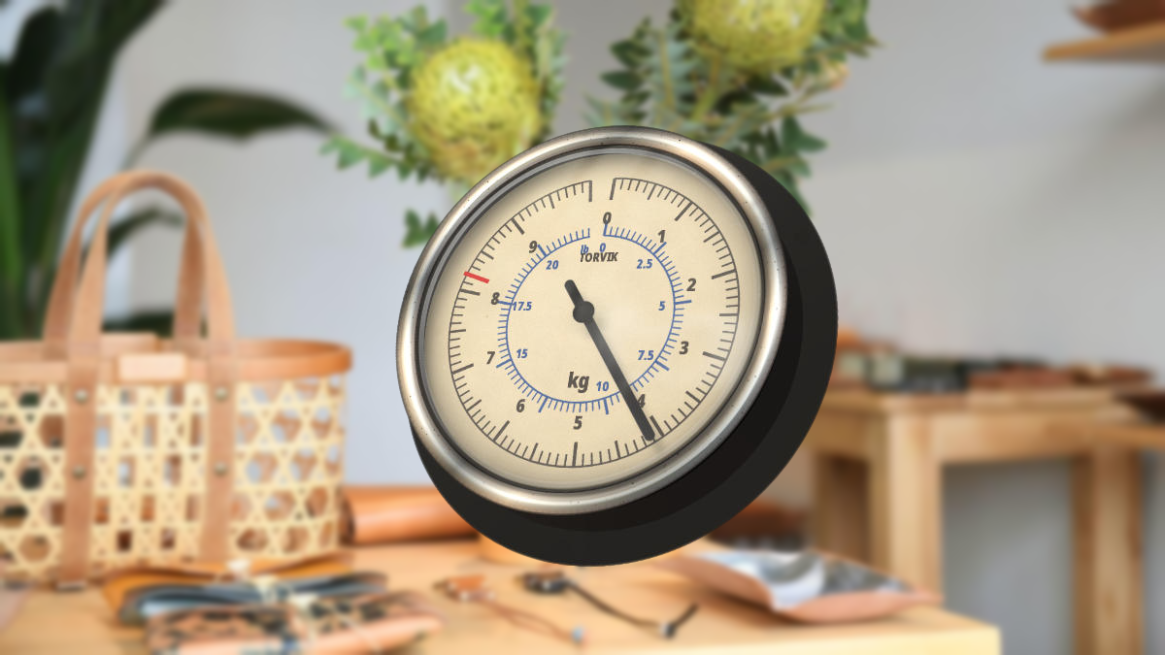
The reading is 4.1 kg
